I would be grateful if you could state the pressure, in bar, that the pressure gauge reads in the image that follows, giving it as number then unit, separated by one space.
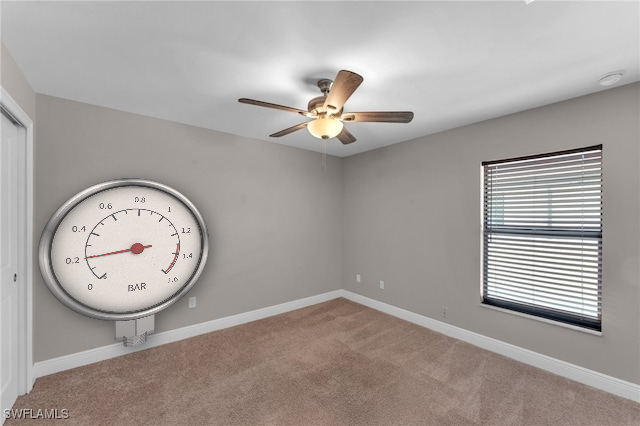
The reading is 0.2 bar
